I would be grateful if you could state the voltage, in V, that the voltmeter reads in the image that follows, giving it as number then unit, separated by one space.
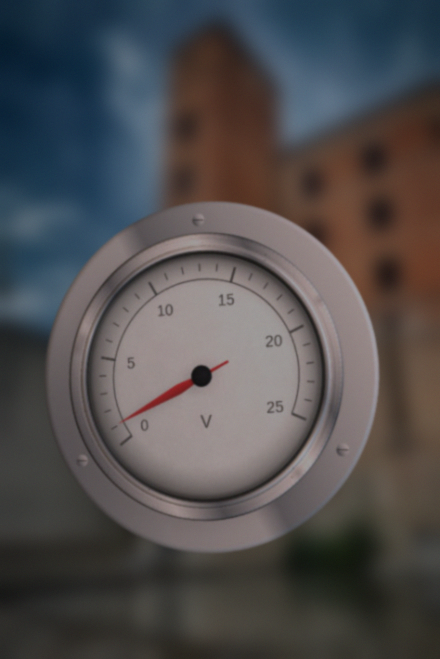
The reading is 1 V
